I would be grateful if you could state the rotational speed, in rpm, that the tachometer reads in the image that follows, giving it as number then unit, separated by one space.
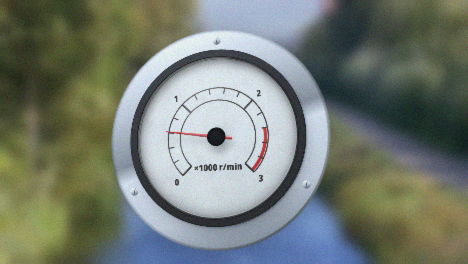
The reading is 600 rpm
